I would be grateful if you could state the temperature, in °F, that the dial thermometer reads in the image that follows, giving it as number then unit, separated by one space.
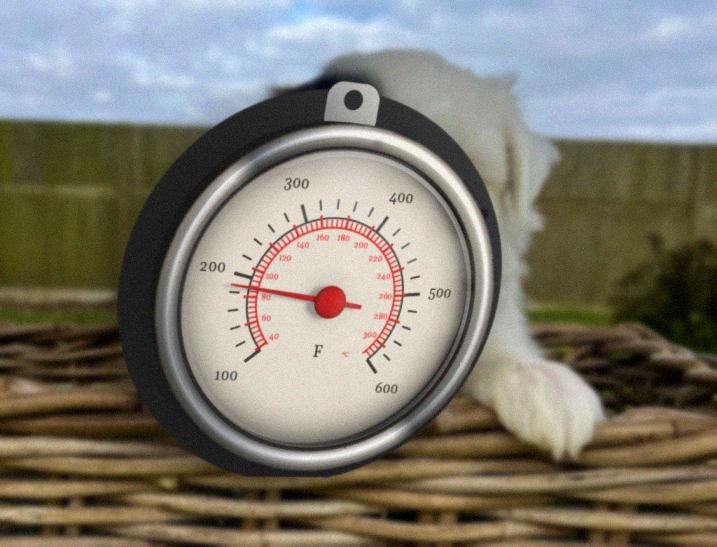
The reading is 190 °F
